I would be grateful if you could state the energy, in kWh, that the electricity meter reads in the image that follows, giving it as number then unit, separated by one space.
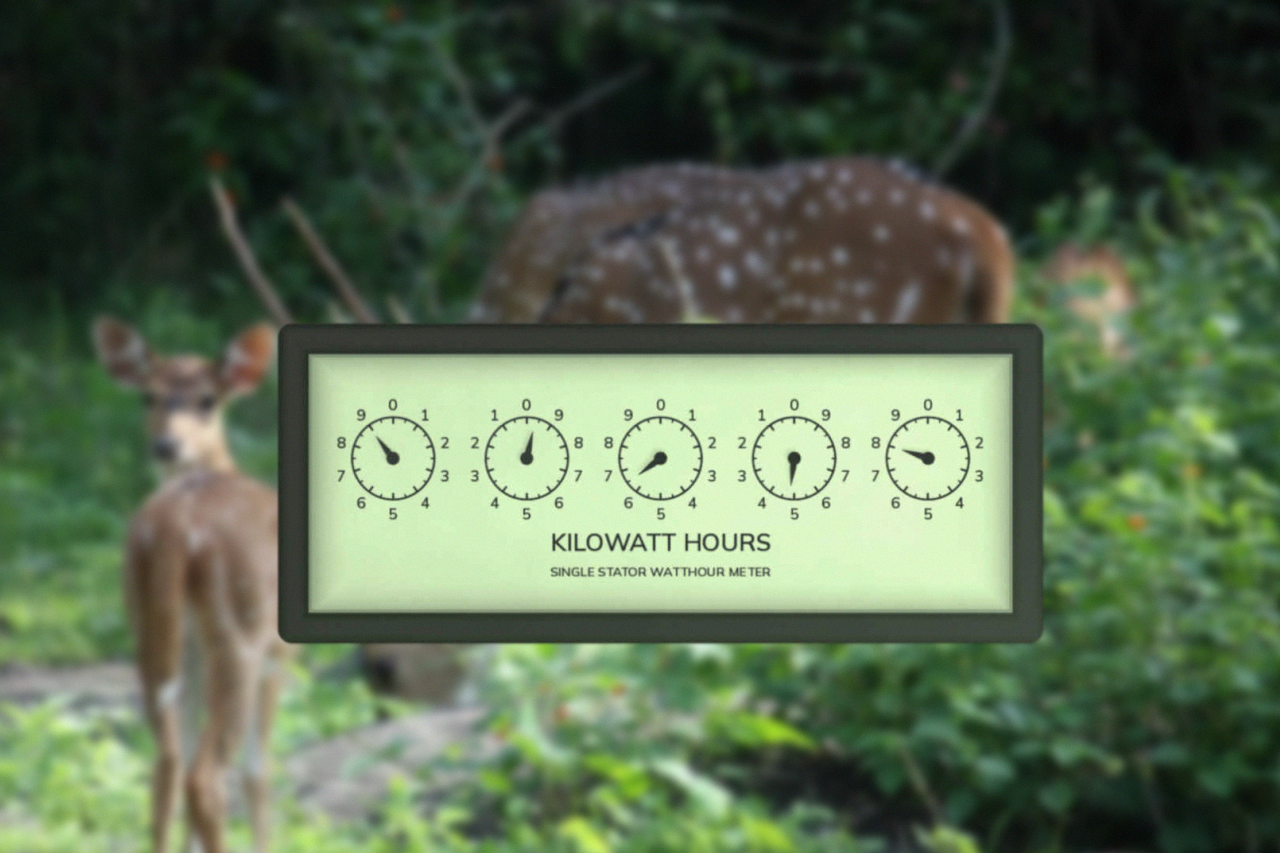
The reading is 89648 kWh
